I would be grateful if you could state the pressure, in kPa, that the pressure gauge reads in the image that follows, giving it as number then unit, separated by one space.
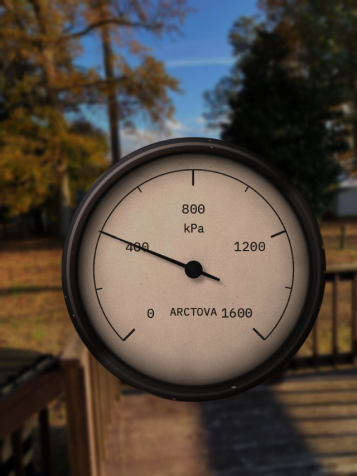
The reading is 400 kPa
